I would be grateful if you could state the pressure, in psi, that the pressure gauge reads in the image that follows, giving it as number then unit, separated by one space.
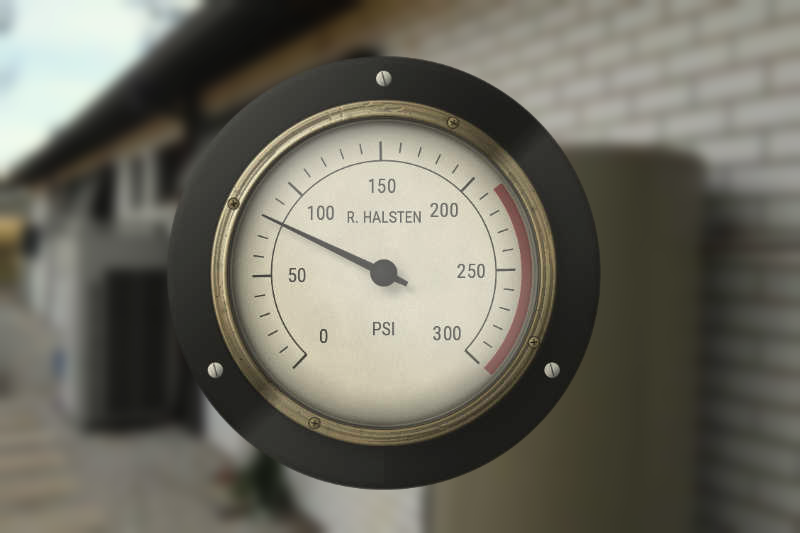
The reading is 80 psi
